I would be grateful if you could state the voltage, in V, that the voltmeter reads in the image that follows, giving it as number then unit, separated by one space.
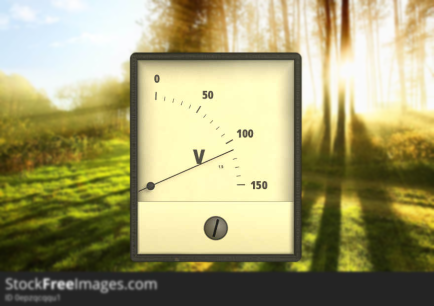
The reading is 110 V
